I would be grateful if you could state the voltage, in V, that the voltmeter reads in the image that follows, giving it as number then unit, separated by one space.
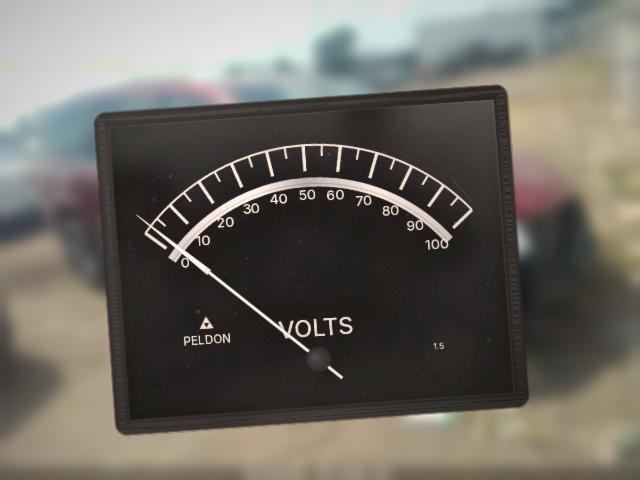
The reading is 2.5 V
